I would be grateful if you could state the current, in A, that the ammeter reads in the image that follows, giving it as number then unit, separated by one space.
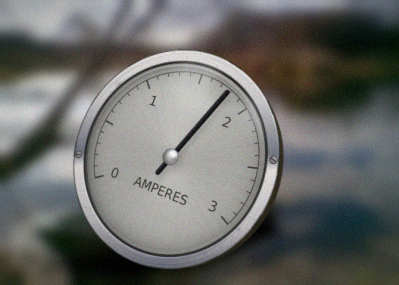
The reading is 1.8 A
